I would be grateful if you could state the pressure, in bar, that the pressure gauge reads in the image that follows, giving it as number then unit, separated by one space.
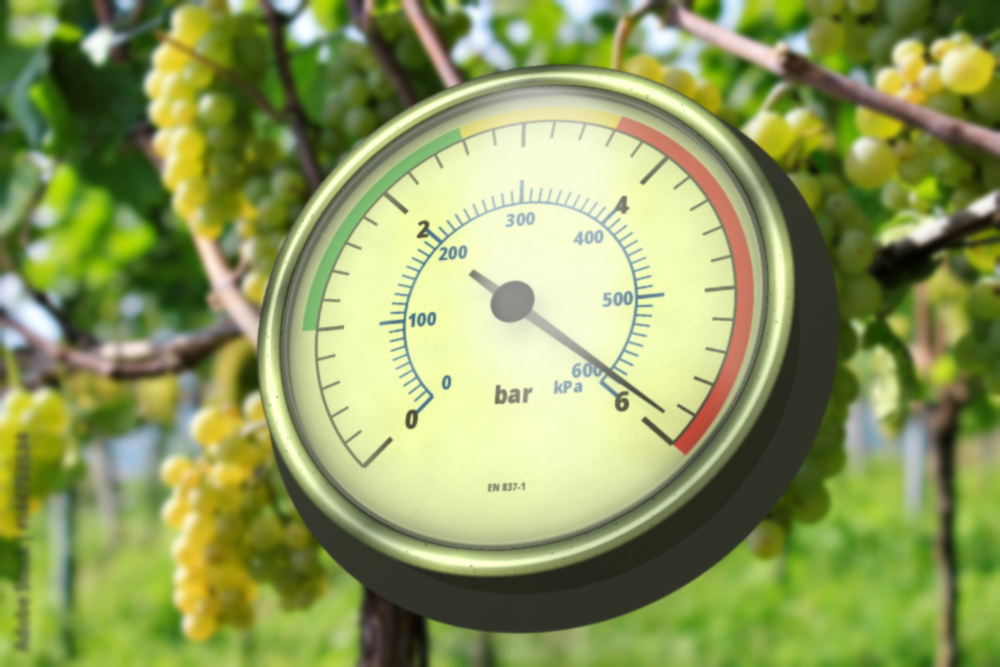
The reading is 5.9 bar
